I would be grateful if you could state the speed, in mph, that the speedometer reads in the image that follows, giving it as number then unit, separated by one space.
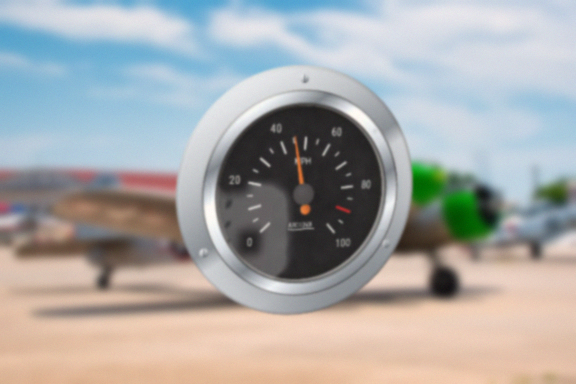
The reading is 45 mph
